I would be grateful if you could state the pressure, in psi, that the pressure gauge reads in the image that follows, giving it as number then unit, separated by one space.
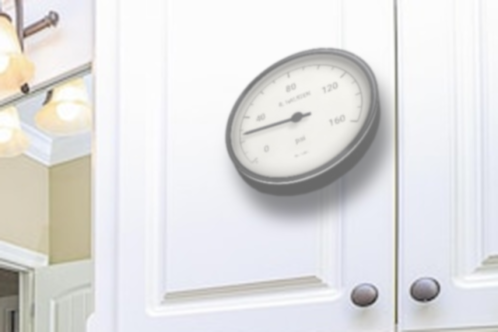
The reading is 25 psi
